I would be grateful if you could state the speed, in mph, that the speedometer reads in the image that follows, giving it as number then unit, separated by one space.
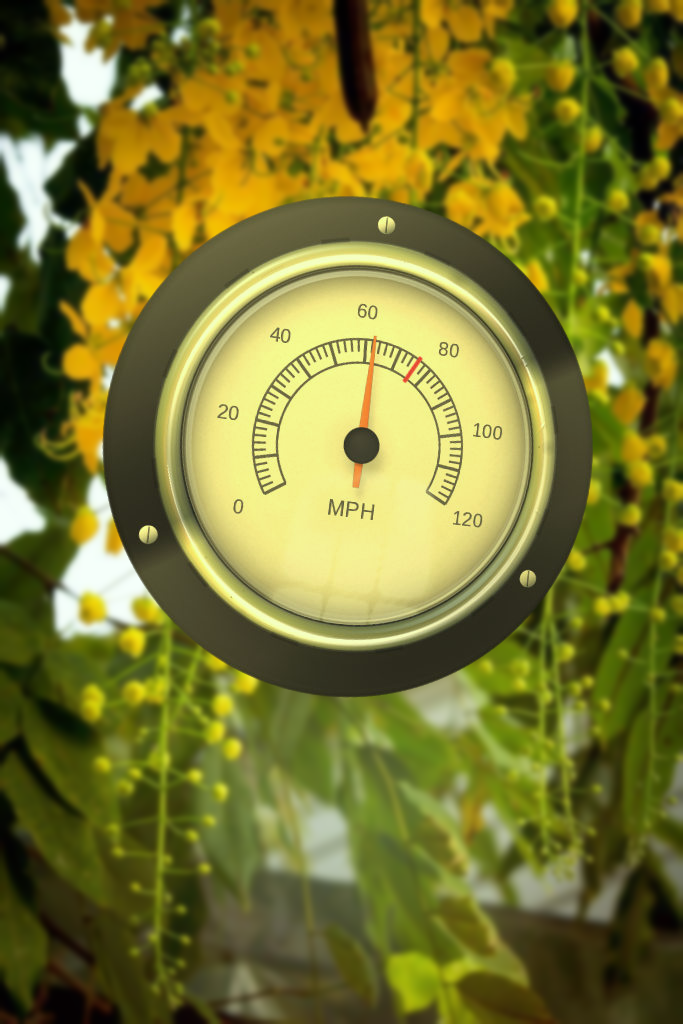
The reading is 62 mph
